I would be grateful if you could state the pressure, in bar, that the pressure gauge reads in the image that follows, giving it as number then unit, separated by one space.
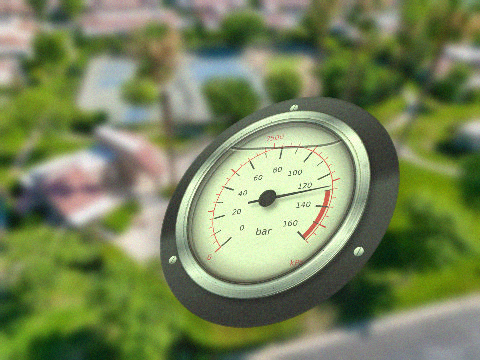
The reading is 130 bar
